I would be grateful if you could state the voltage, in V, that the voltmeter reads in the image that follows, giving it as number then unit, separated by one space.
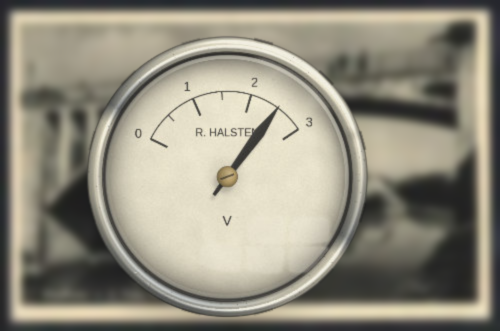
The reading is 2.5 V
